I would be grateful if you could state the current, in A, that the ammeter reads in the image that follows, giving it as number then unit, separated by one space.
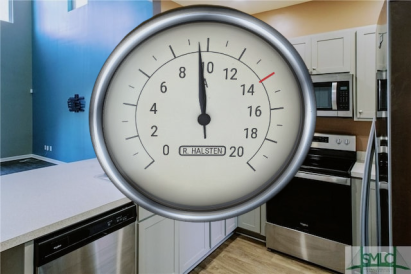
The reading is 9.5 A
